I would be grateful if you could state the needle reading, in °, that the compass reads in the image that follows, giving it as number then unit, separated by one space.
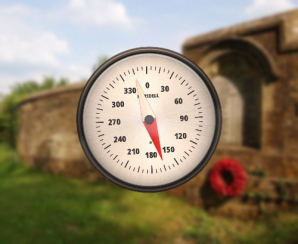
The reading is 165 °
